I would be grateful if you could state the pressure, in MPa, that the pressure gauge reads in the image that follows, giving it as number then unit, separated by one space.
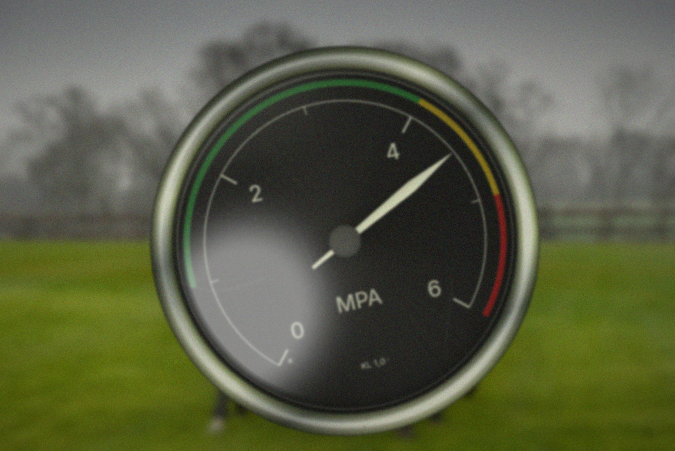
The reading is 4.5 MPa
